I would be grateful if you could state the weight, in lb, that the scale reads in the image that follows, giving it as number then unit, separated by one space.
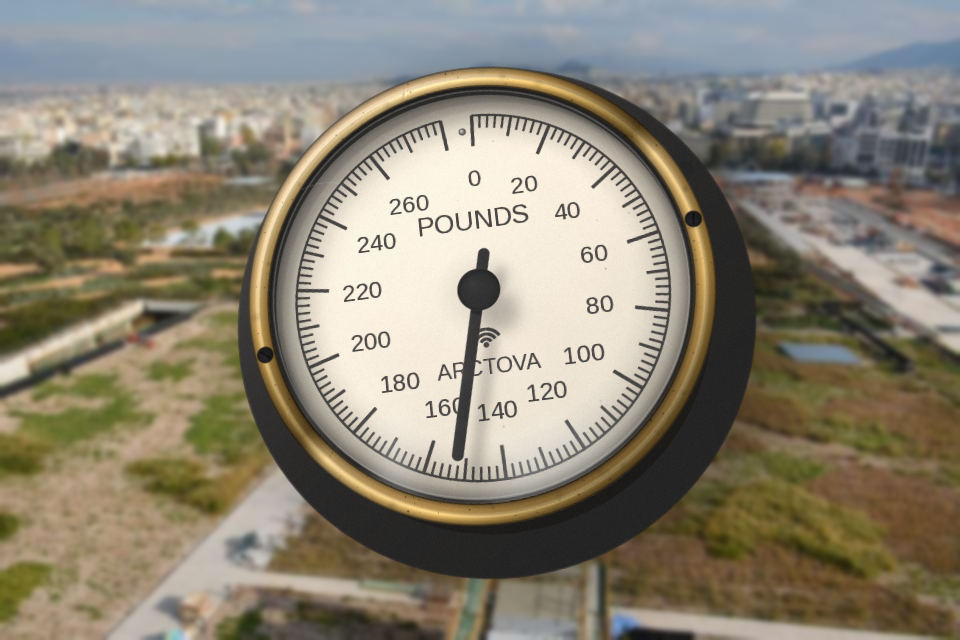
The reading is 152 lb
